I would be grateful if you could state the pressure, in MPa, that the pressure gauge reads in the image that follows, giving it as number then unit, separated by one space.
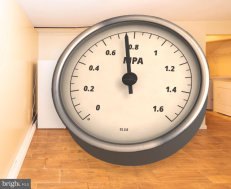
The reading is 0.75 MPa
